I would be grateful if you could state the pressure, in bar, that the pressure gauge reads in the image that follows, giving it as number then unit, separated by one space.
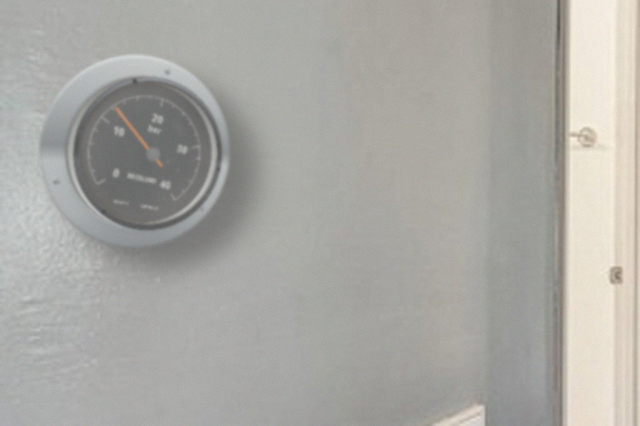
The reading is 12 bar
